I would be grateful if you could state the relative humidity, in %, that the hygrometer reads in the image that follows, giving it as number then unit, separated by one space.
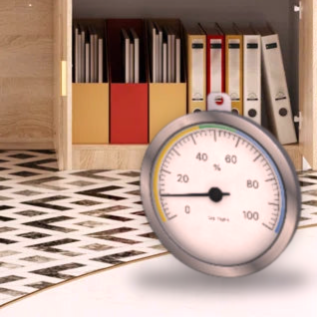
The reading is 10 %
